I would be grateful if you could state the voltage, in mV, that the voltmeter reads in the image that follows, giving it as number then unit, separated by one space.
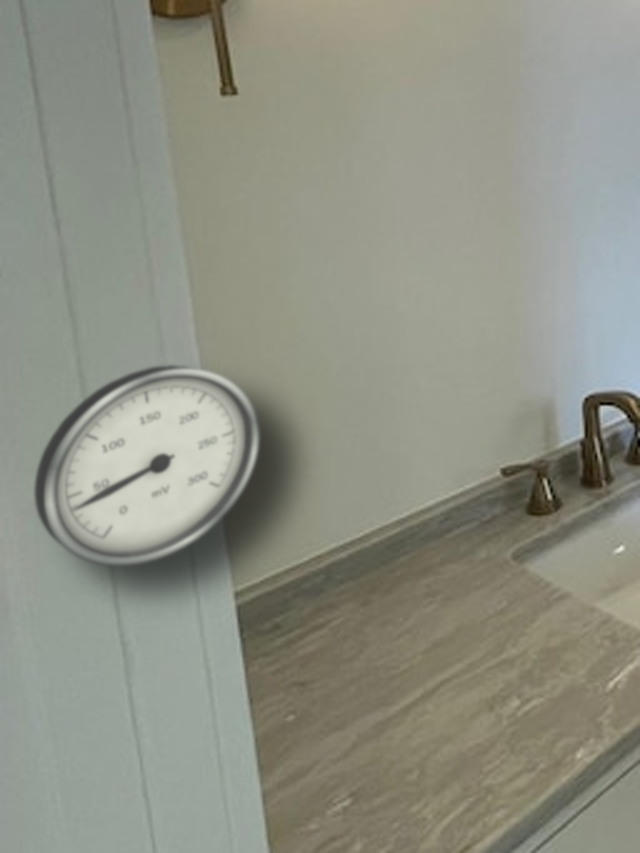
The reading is 40 mV
